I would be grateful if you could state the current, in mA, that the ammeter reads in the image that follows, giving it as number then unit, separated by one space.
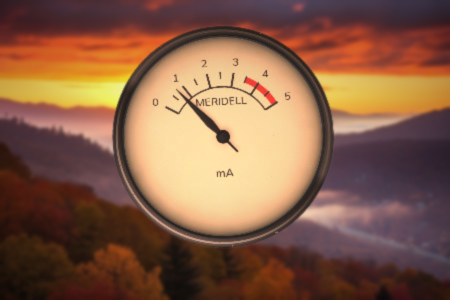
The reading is 0.75 mA
